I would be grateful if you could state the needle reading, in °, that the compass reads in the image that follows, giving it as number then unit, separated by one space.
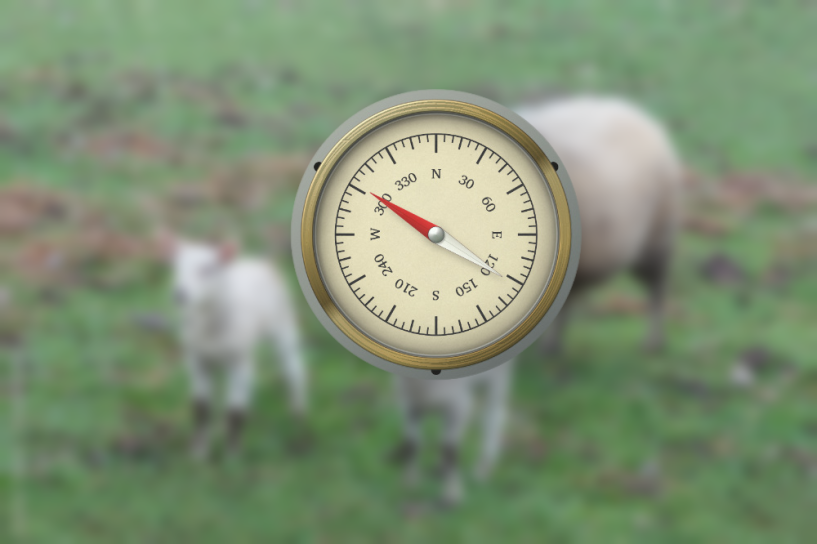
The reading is 302.5 °
